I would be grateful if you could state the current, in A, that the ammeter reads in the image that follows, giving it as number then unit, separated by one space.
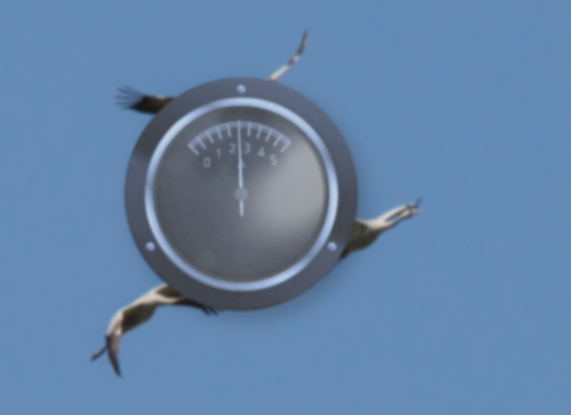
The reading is 2.5 A
